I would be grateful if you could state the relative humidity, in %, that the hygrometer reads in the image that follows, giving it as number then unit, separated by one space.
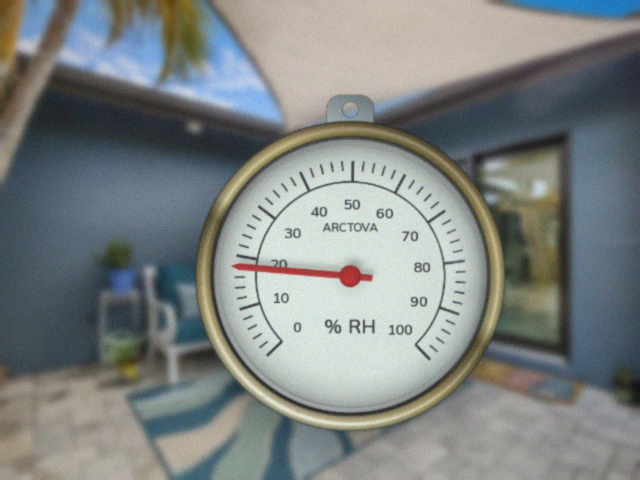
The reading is 18 %
